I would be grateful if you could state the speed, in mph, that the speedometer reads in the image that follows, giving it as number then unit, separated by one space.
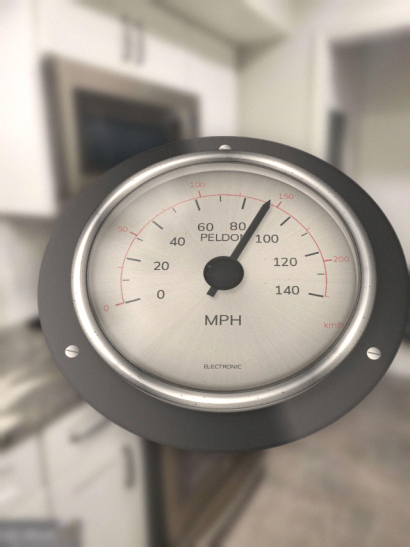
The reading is 90 mph
